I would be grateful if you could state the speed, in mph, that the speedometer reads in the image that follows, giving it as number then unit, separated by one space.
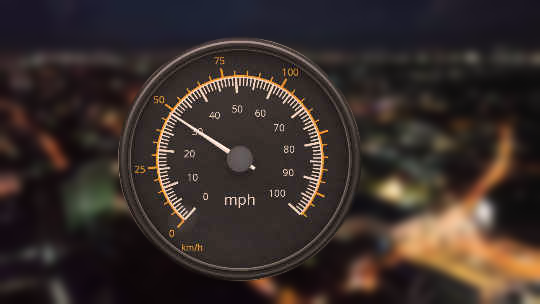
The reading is 30 mph
